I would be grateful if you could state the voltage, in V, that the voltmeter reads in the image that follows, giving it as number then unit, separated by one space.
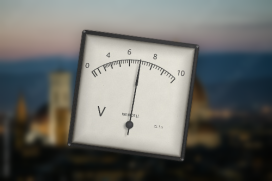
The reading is 7 V
